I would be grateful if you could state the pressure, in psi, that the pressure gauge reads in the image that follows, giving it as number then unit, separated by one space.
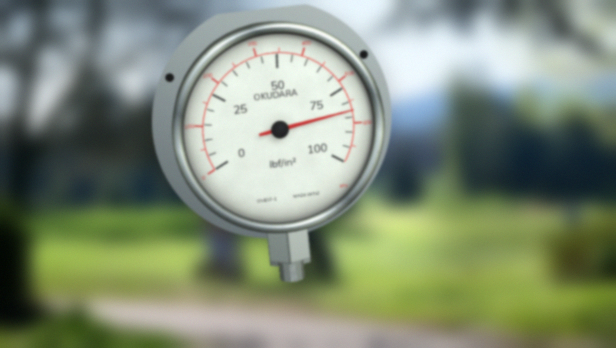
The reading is 82.5 psi
